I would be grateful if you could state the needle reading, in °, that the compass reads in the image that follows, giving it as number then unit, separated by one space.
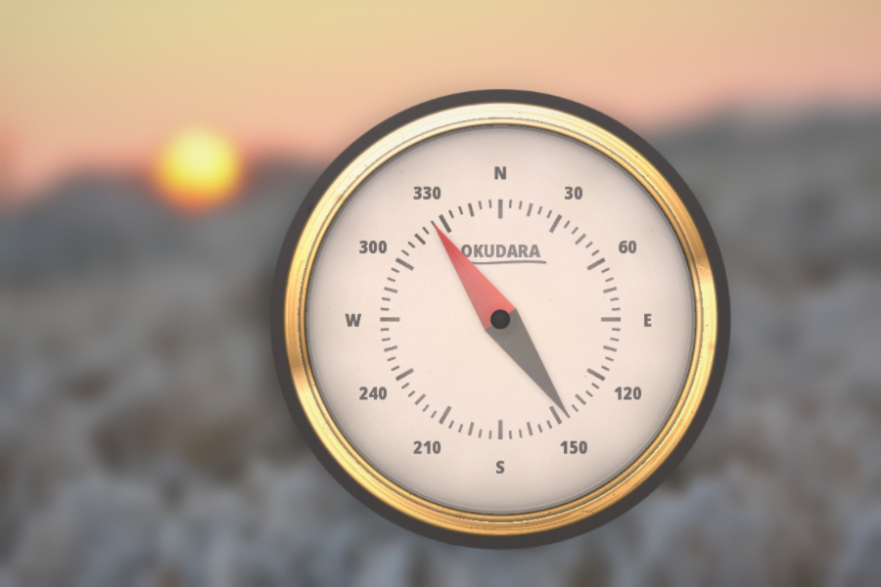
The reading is 325 °
